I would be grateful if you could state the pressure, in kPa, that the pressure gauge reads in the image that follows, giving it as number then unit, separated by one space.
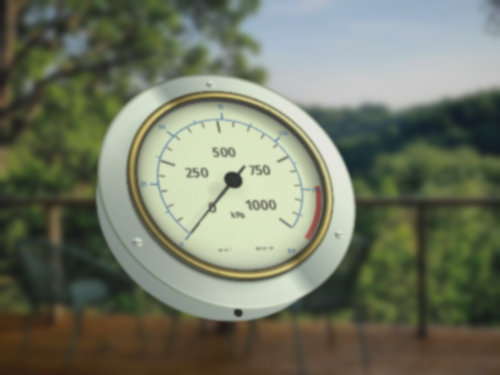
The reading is 0 kPa
